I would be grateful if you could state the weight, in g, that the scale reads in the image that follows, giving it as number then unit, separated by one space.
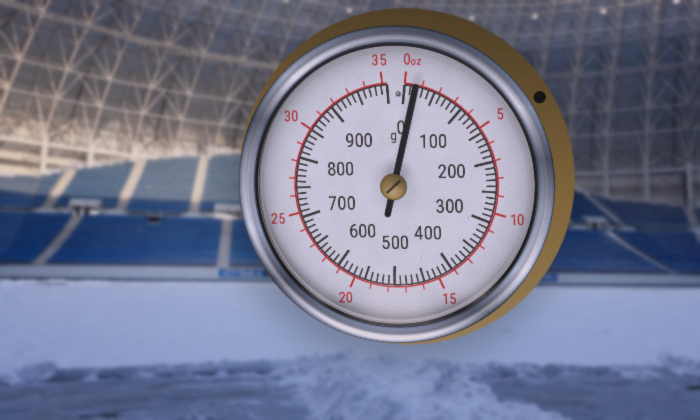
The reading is 20 g
